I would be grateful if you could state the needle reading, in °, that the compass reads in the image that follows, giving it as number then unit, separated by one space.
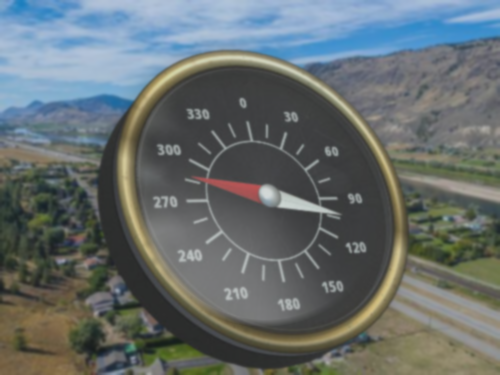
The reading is 285 °
